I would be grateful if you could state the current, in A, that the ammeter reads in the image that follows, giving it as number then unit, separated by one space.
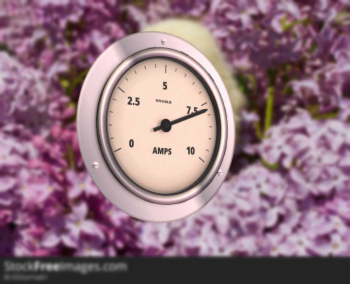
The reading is 7.75 A
